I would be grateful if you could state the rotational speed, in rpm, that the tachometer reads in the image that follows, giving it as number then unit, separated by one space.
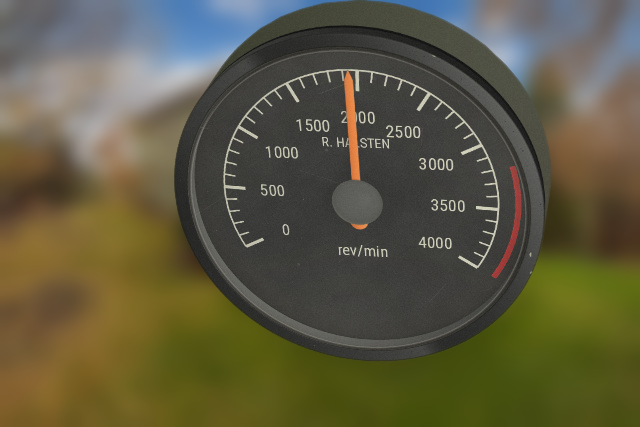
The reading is 1950 rpm
